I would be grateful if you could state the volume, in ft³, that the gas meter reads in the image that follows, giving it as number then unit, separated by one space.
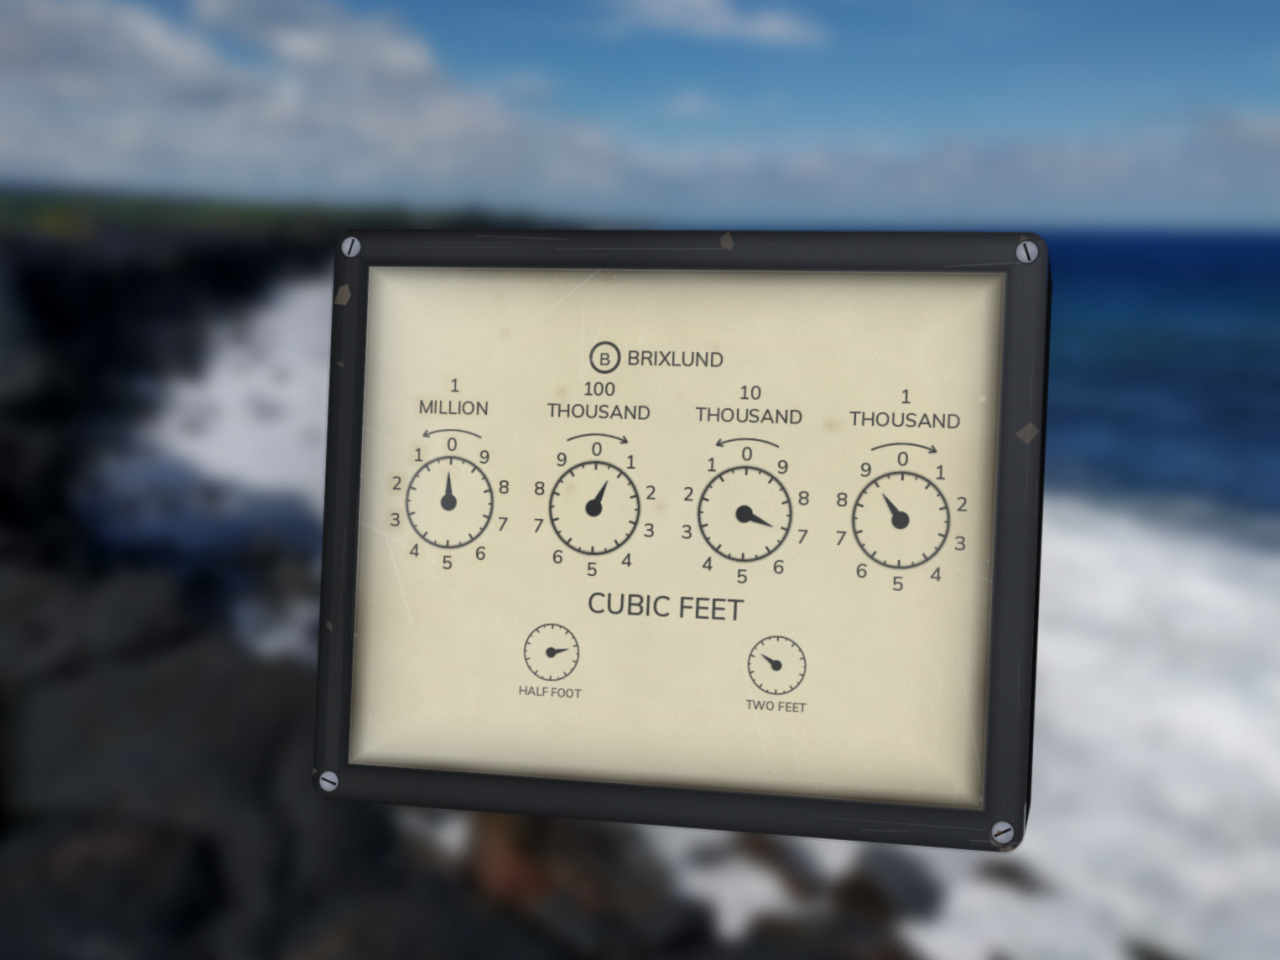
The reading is 6900 ft³
